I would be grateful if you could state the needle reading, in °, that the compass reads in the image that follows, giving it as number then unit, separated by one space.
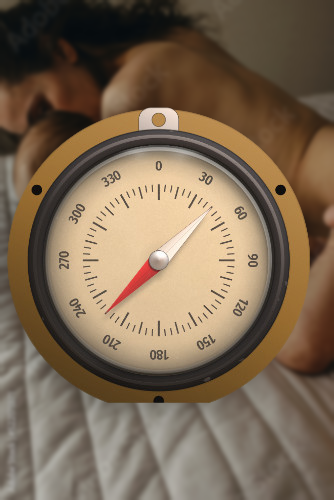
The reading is 225 °
